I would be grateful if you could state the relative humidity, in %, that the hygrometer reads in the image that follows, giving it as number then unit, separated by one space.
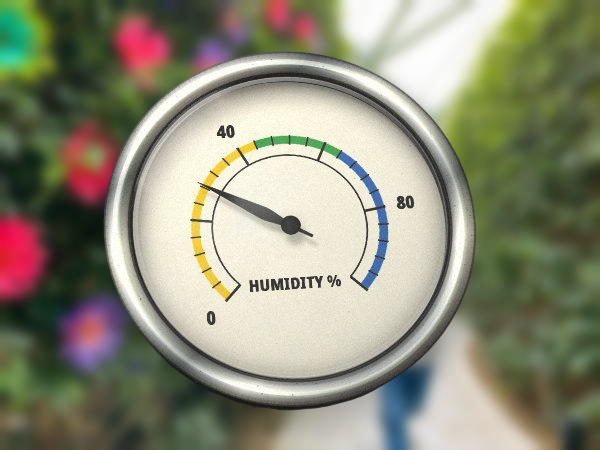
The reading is 28 %
